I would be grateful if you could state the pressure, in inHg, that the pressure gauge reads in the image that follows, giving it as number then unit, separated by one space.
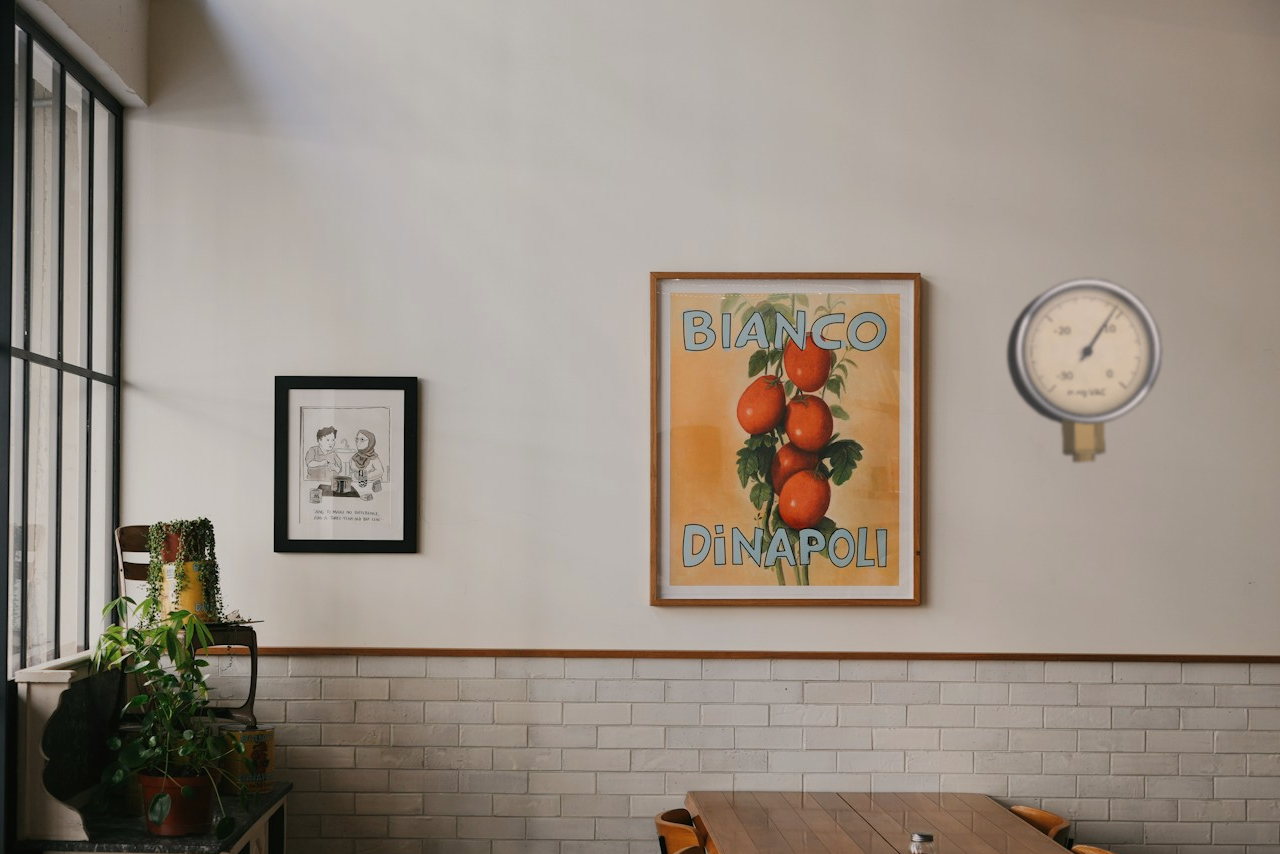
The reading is -11 inHg
